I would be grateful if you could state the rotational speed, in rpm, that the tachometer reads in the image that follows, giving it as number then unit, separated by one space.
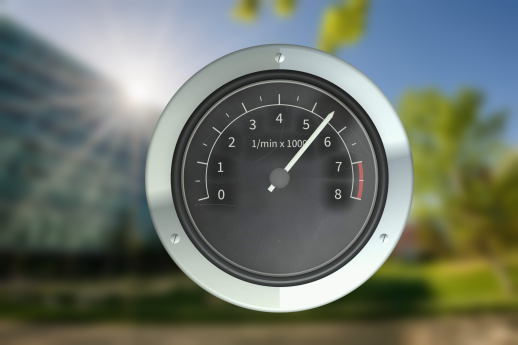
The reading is 5500 rpm
